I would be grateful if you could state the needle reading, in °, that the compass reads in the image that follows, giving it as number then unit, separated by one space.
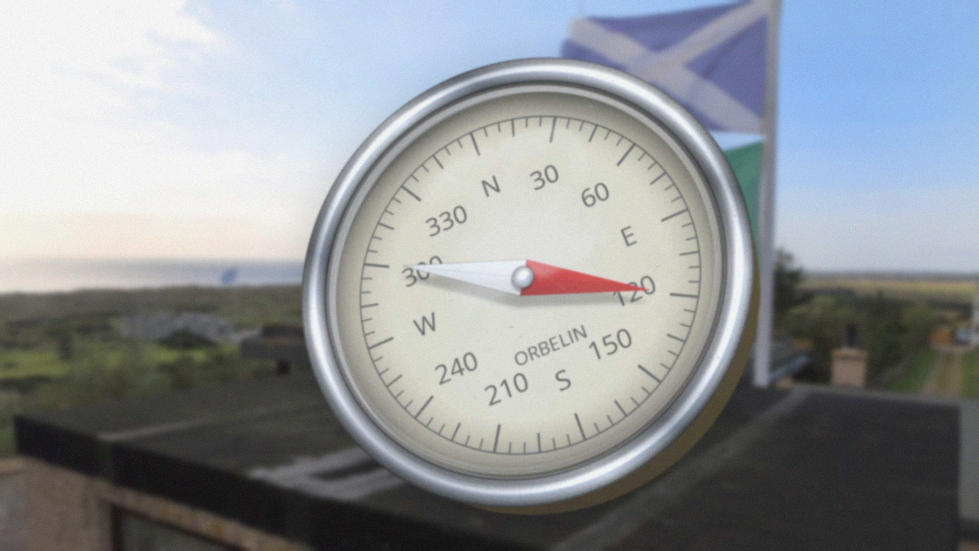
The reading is 120 °
